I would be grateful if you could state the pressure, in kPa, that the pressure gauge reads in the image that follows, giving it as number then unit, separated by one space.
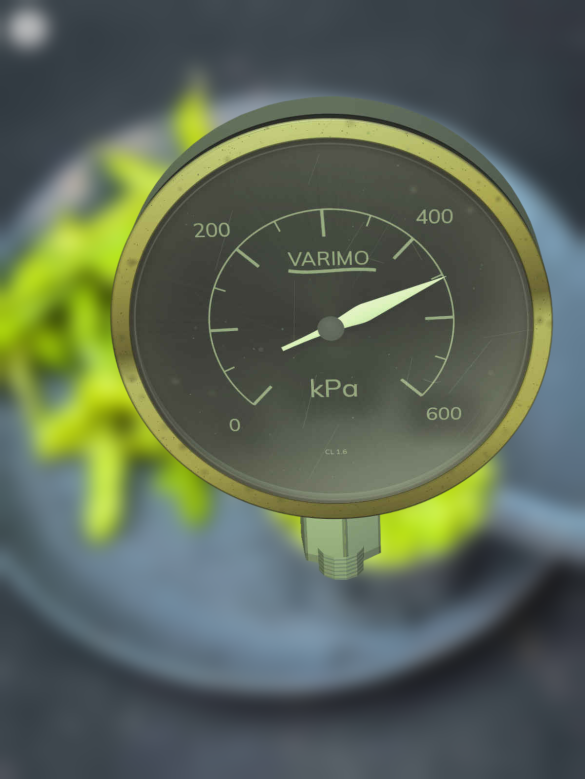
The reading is 450 kPa
